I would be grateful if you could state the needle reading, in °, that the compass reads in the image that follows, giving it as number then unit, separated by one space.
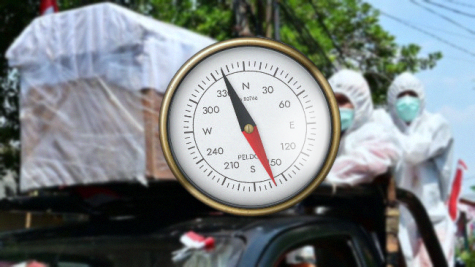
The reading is 160 °
